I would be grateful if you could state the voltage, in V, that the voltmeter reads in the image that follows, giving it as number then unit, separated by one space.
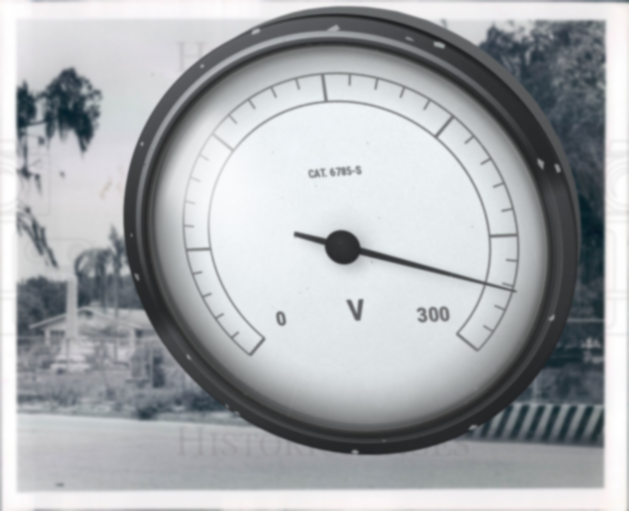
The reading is 270 V
